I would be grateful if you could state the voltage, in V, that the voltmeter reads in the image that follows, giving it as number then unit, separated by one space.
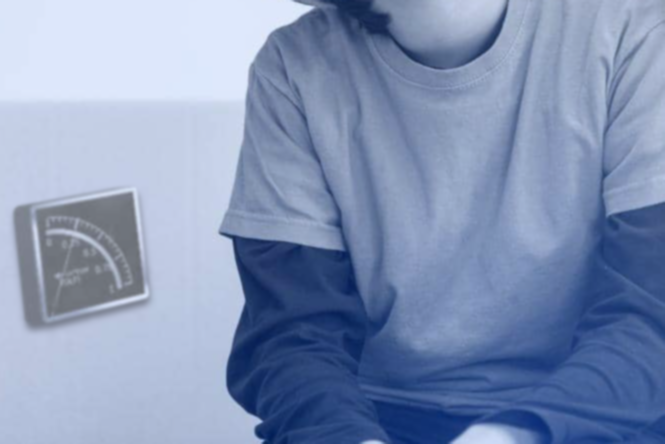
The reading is 0.25 V
